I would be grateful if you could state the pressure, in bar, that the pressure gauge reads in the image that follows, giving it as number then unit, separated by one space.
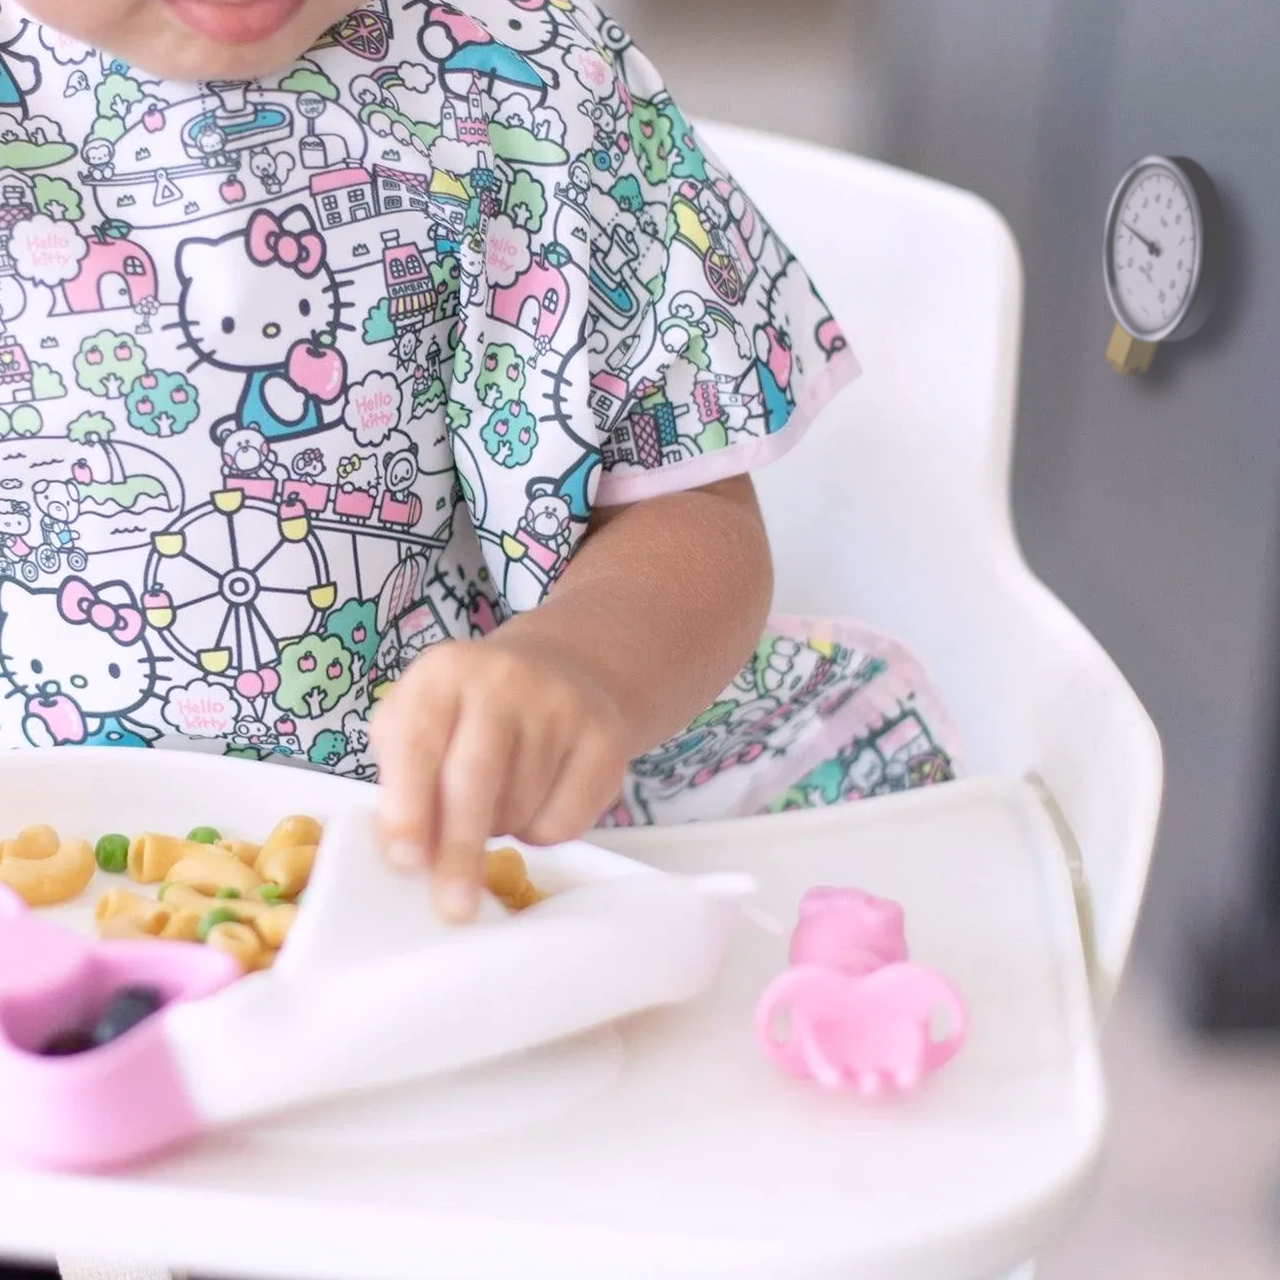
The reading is 1.5 bar
